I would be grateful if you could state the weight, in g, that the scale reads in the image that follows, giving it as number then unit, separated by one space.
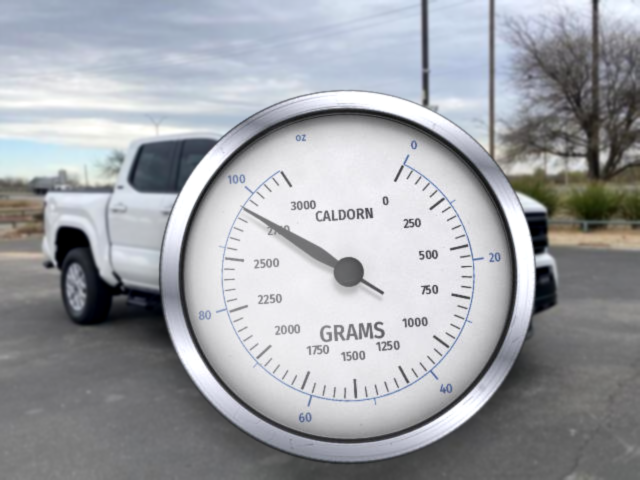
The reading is 2750 g
